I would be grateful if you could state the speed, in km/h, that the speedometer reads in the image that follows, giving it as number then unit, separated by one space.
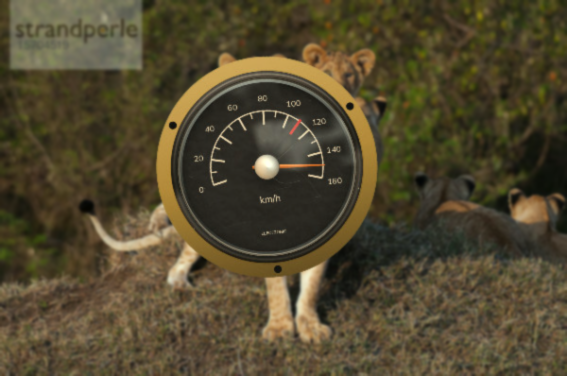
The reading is 150 km/h
